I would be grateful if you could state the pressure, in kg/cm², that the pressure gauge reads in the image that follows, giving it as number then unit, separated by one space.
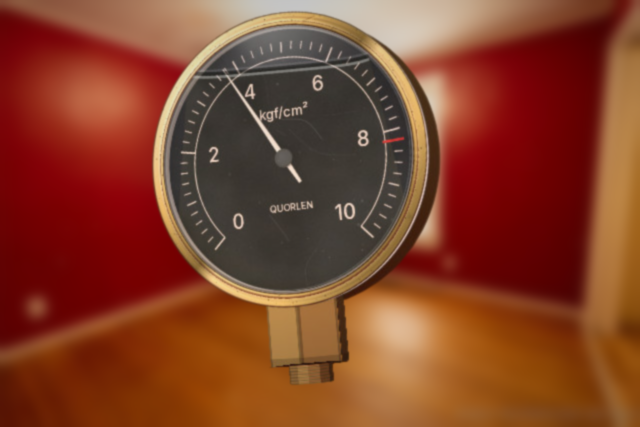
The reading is 3.8 kg/cm²
